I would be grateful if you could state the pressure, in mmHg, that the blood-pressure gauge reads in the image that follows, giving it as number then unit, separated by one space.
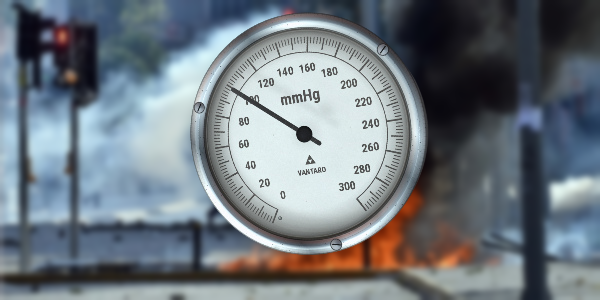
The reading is 100 mmHg
